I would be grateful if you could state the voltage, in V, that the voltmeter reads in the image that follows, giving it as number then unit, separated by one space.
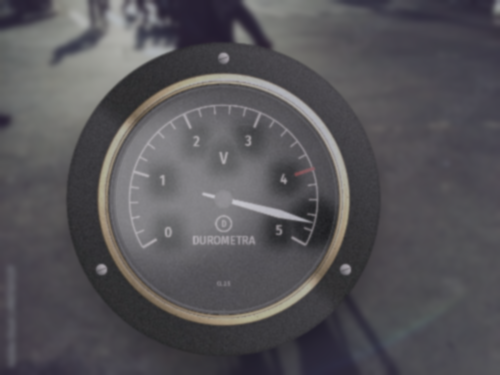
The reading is 4.7 V
